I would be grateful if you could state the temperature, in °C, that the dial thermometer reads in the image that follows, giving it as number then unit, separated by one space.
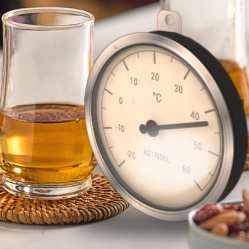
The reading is 42.5 °C
